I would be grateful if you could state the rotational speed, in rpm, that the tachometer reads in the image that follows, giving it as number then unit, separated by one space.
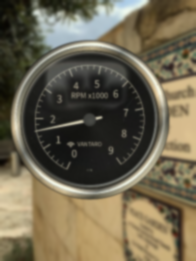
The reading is 1600 rpm
